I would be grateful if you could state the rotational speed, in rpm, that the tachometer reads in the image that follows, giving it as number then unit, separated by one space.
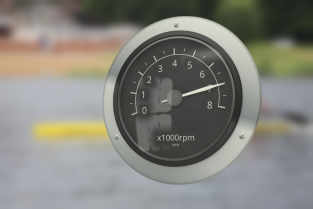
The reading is 7000 rpm
